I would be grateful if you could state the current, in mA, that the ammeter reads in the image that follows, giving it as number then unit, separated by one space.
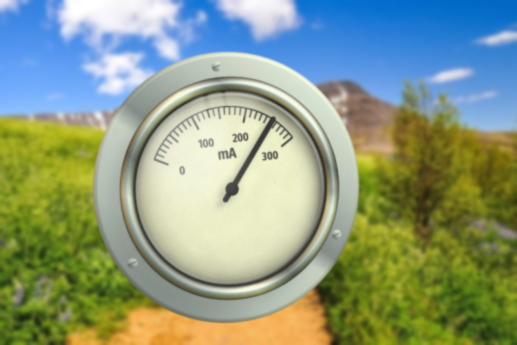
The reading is 250 mA
